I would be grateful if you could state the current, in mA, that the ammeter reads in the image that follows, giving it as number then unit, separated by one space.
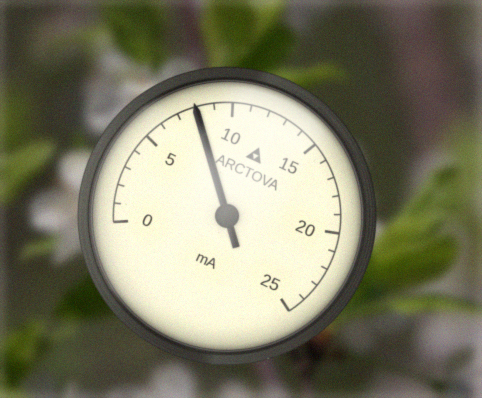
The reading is 8 mA
